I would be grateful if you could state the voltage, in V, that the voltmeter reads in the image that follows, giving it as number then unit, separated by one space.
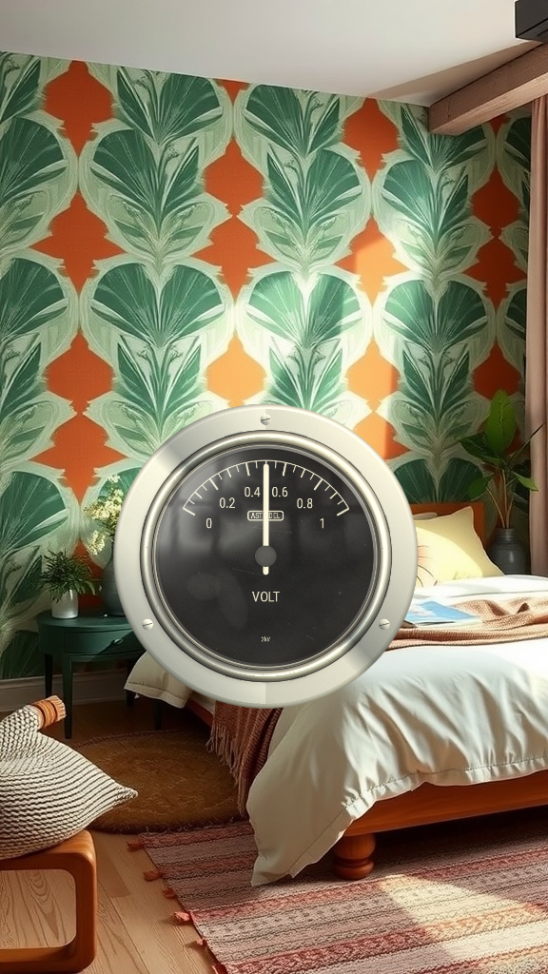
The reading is 0.5 V
